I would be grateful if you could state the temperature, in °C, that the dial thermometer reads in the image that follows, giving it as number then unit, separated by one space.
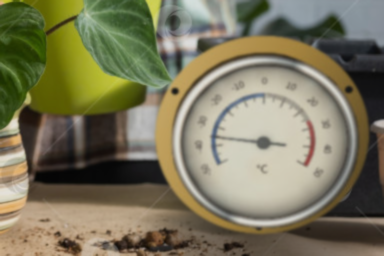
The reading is -35 °C
